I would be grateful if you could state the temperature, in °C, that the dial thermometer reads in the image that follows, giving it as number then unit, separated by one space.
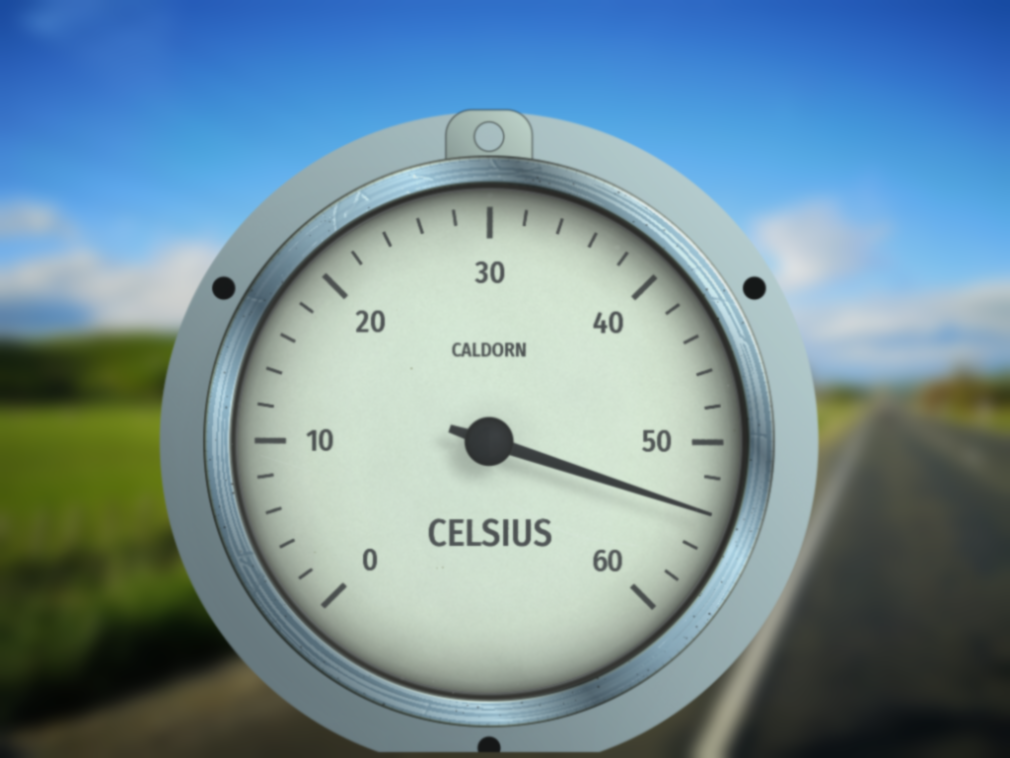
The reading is 54 °C
